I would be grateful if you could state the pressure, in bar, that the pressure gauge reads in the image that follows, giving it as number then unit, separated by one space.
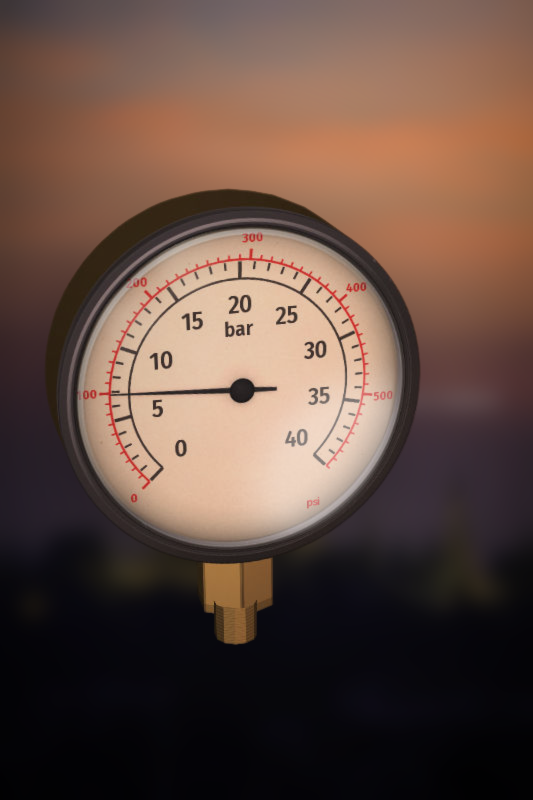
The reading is 7 bar
